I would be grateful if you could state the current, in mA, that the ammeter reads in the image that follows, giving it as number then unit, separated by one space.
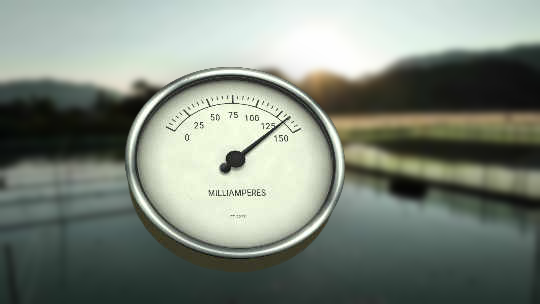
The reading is 135 mA
